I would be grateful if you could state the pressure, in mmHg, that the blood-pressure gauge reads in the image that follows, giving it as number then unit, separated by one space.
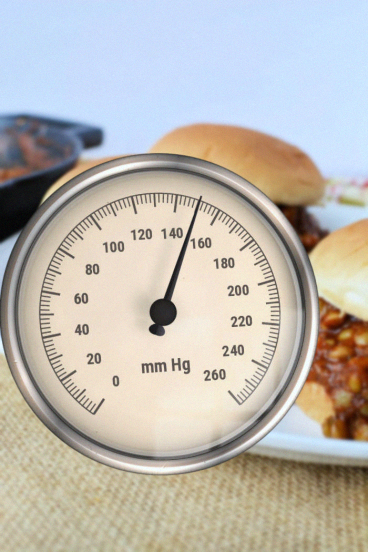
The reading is 150 mmHg
